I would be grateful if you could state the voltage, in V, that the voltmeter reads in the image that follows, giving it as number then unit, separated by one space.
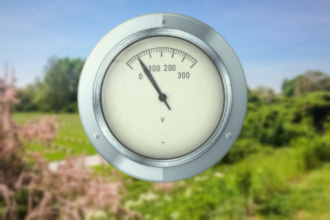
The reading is 50 V
